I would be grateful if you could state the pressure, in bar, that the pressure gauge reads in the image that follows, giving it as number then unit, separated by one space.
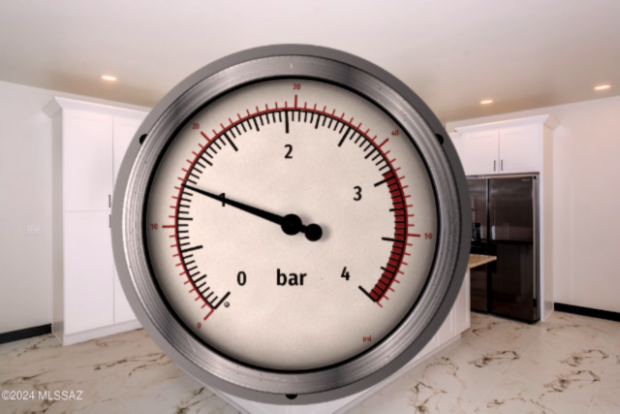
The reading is 1 bar
